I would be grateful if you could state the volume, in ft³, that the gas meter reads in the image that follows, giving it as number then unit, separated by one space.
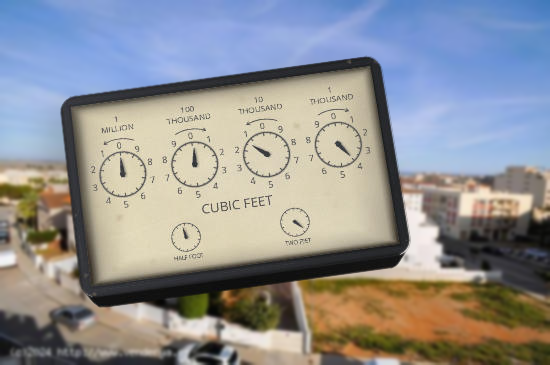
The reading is 1400 ft³
